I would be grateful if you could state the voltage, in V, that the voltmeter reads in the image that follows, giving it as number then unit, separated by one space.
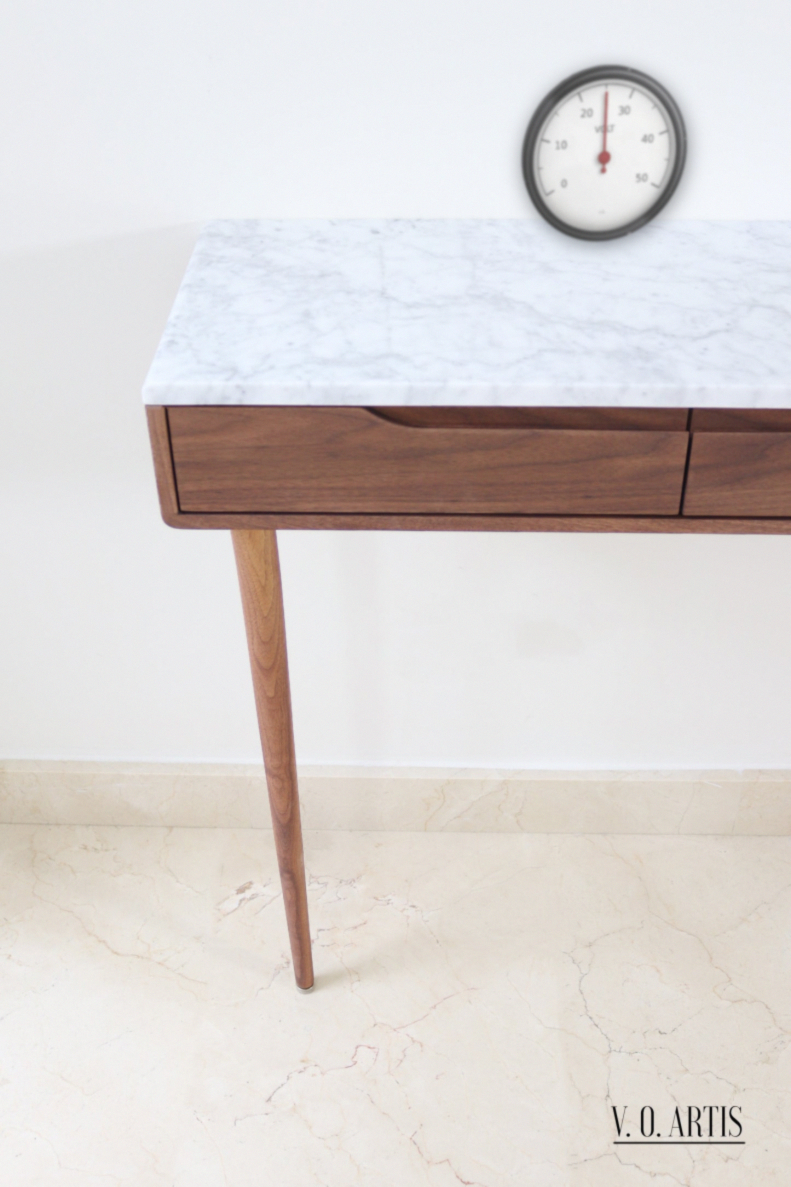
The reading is 25 V
